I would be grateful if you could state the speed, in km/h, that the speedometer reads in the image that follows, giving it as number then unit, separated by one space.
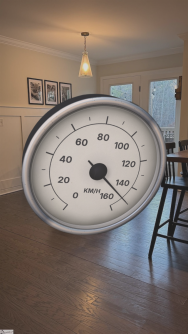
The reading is 150 km/h
